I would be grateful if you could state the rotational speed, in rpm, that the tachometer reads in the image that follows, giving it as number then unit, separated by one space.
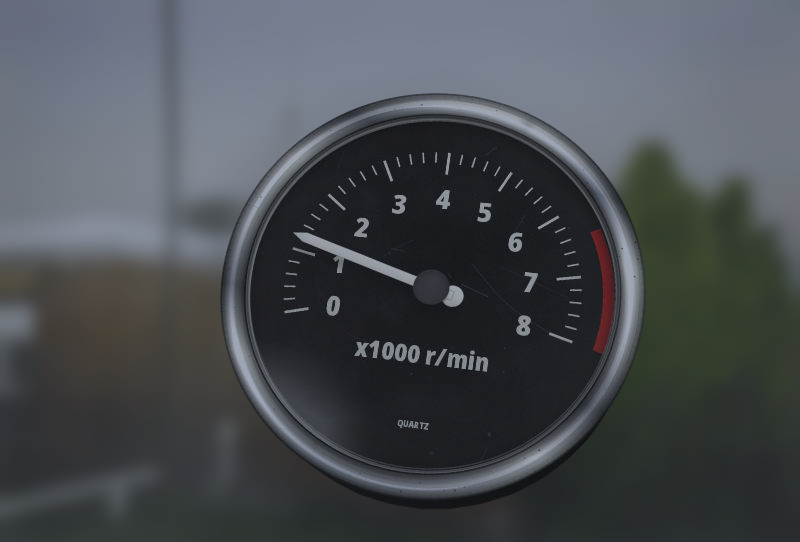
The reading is 1200 rpm
